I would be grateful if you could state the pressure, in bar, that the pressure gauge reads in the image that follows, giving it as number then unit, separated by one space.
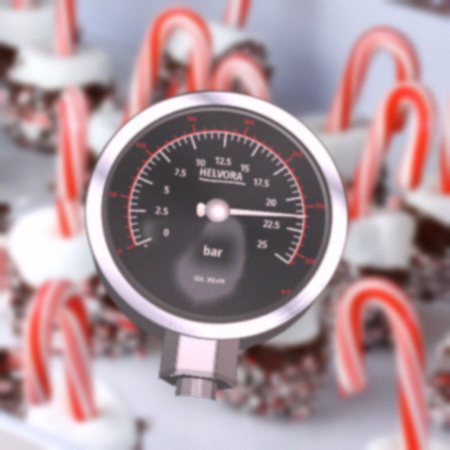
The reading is 21.5 bar
